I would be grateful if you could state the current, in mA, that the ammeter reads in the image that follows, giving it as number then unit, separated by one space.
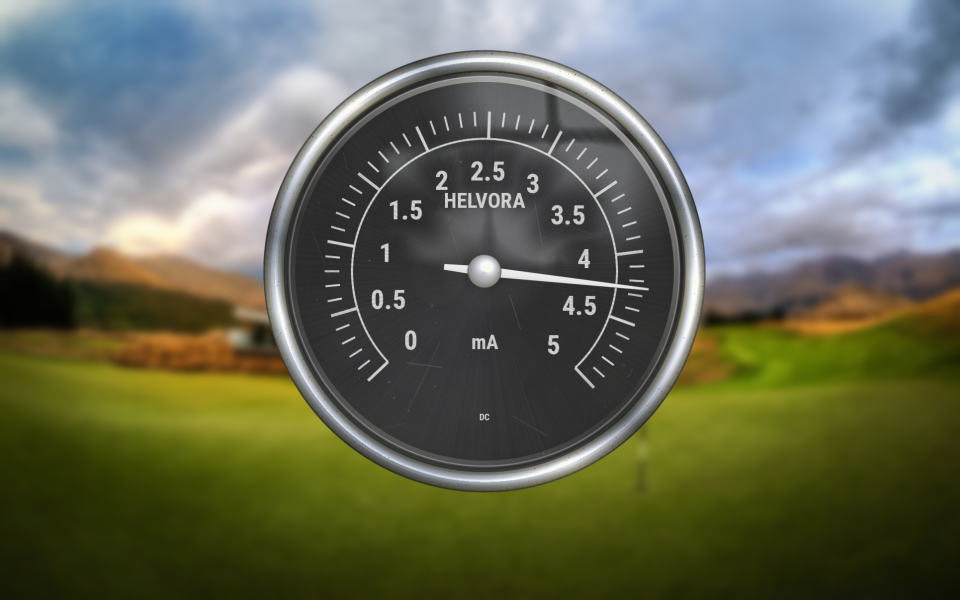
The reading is 4.25 mA
